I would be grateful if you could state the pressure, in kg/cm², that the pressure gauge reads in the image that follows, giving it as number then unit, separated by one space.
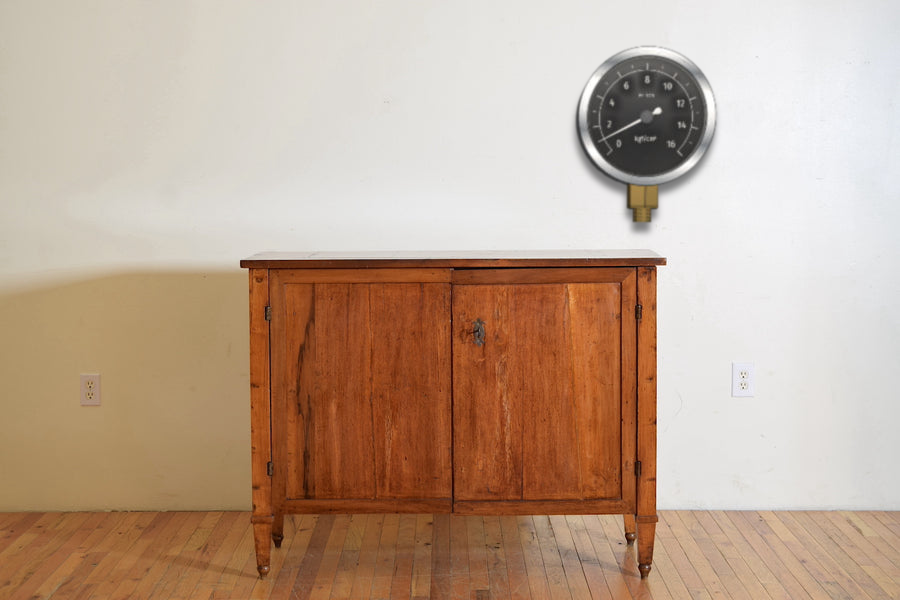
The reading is 1 kg/cm²
